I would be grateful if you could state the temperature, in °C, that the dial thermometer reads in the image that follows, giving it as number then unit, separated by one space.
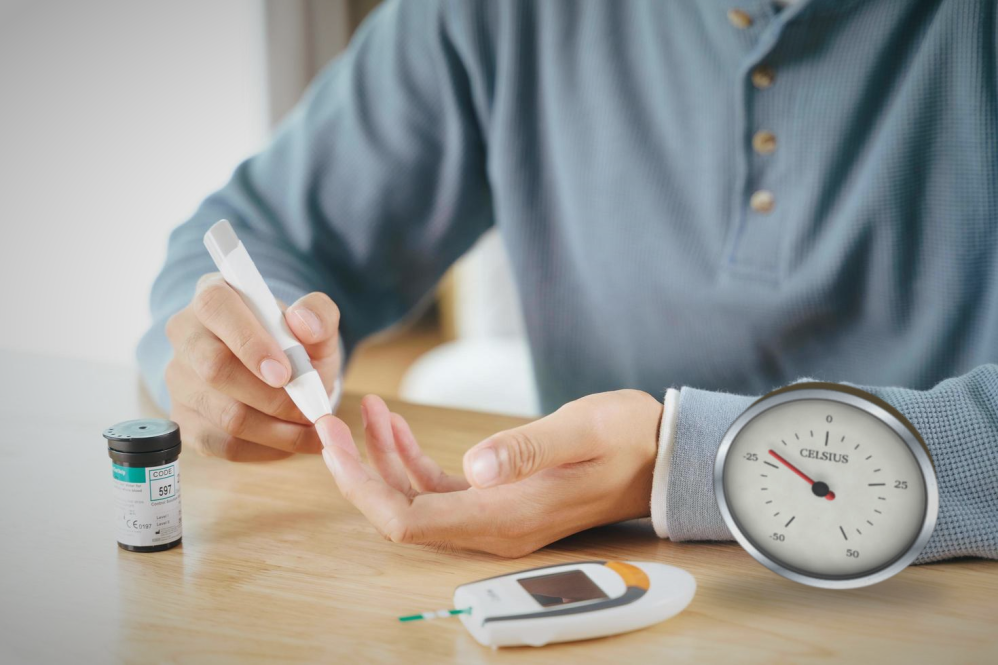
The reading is -20 °C
